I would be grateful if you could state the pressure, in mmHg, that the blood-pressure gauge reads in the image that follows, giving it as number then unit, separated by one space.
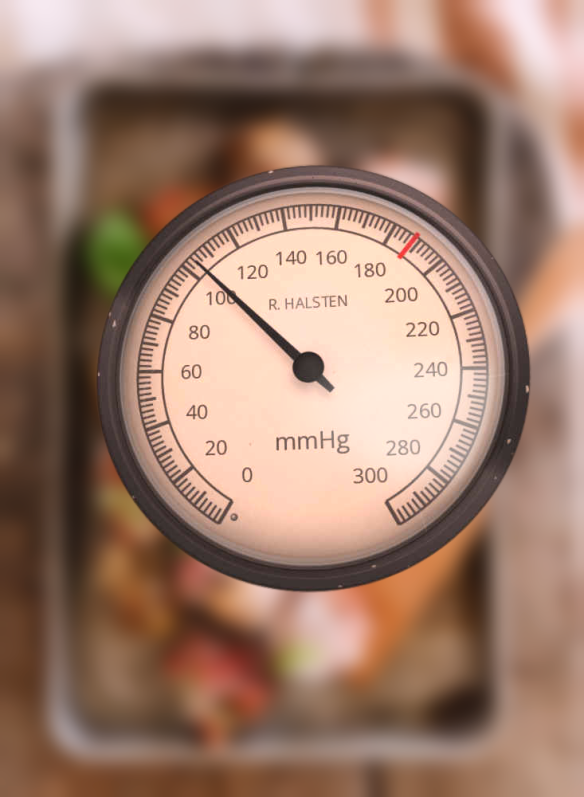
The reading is 104 mmHg
